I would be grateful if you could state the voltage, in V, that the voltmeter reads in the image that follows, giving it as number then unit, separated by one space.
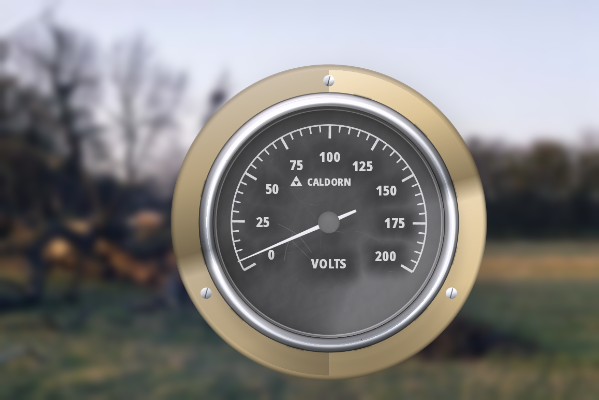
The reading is 5 V
